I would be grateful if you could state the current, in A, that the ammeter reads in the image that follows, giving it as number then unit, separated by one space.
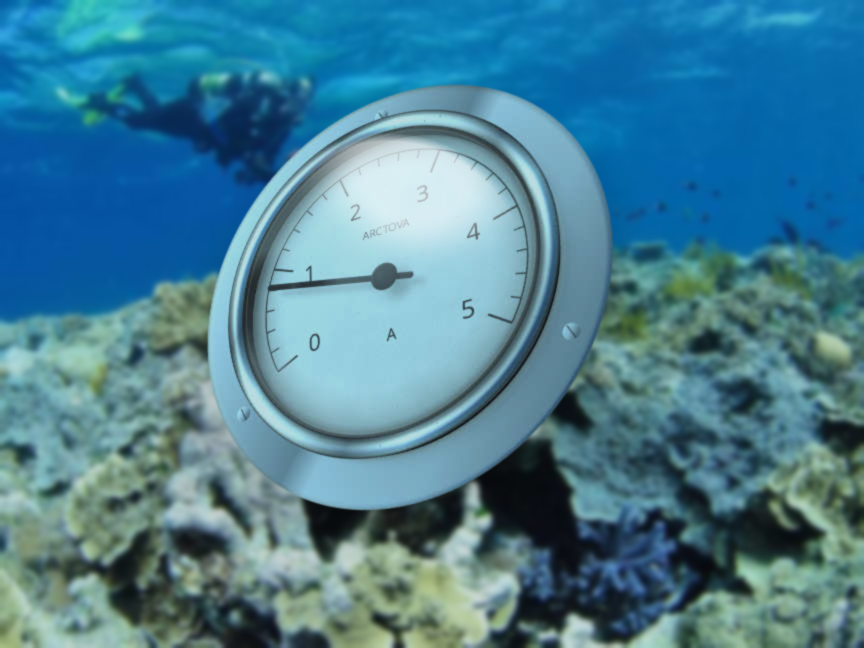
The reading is 0.8 A
